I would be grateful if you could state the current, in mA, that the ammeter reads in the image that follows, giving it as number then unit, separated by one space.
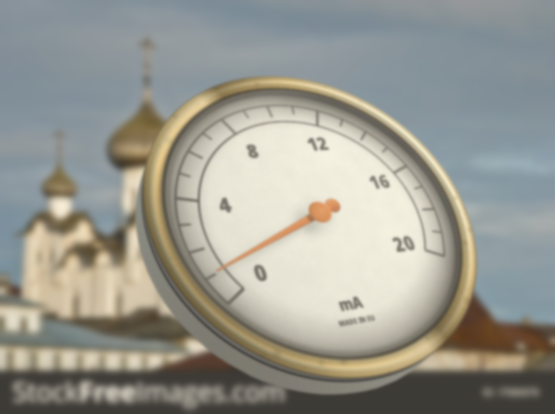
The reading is 1 mA
